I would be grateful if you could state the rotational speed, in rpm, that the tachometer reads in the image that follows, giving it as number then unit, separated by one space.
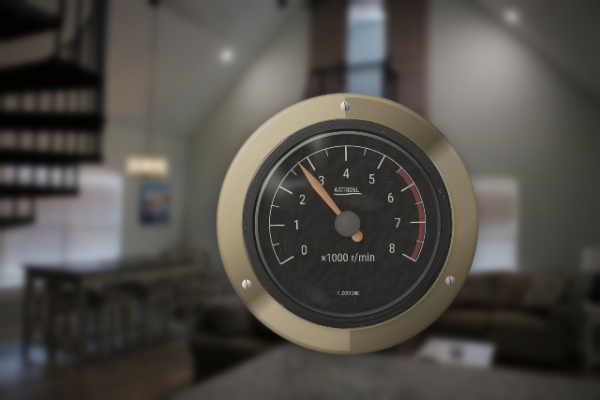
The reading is 2750 rpm
